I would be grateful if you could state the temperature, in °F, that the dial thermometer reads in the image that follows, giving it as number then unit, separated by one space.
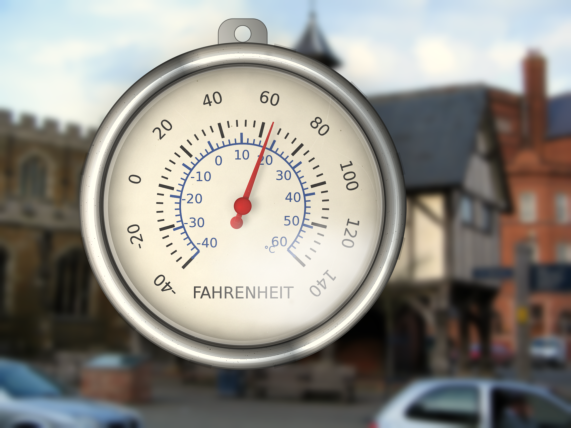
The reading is 64 °F
